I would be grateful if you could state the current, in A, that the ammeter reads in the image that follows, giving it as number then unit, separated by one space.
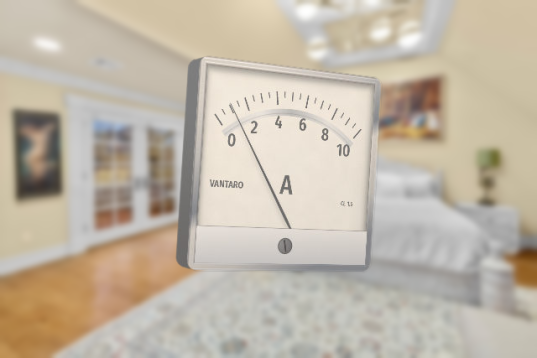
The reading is 1 A
